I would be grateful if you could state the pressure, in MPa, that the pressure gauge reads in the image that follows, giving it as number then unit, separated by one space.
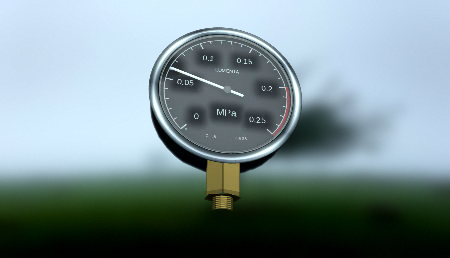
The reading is 0.06 MPa
